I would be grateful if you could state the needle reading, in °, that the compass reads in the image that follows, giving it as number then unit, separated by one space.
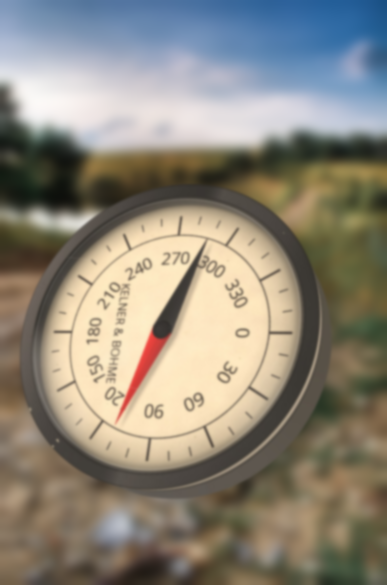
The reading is 110 °
